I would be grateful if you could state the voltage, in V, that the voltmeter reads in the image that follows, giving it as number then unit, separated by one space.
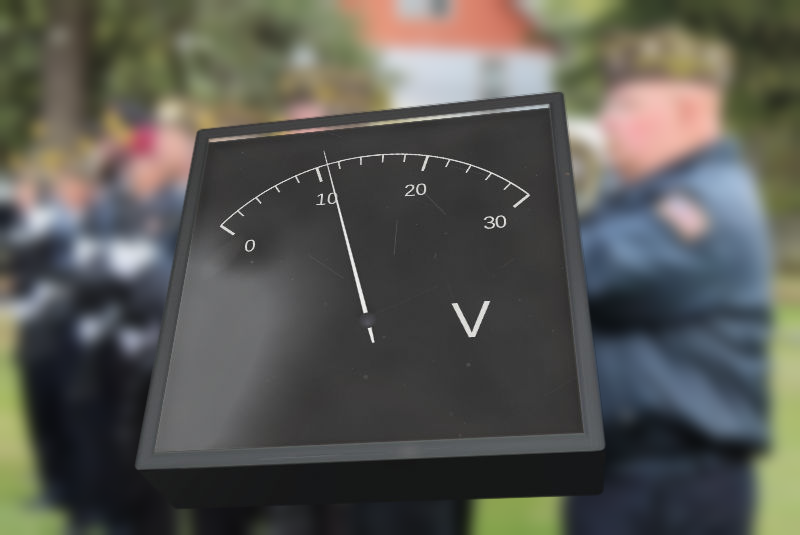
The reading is 11 V
